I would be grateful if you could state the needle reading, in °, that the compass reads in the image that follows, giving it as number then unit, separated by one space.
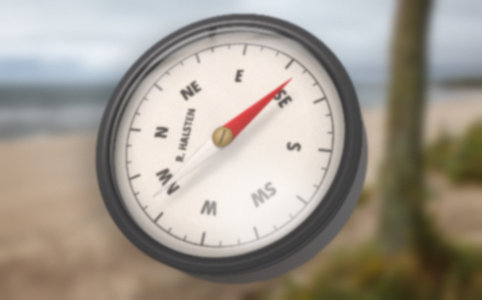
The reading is 130 °
